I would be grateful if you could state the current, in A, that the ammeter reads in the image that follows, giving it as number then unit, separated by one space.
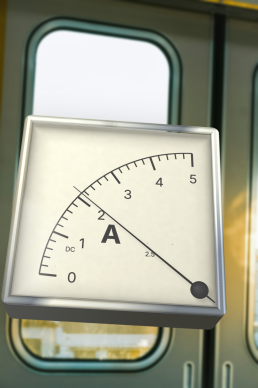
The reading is 2.1 A
